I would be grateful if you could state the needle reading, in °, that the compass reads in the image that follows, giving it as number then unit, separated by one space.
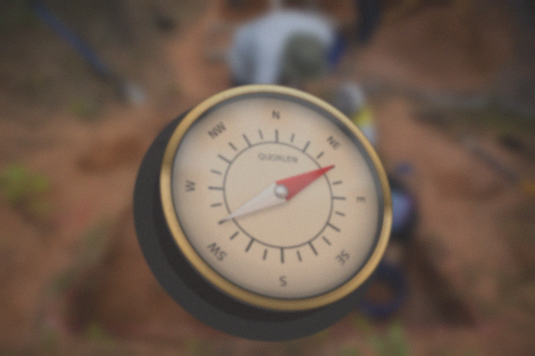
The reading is 60 °
